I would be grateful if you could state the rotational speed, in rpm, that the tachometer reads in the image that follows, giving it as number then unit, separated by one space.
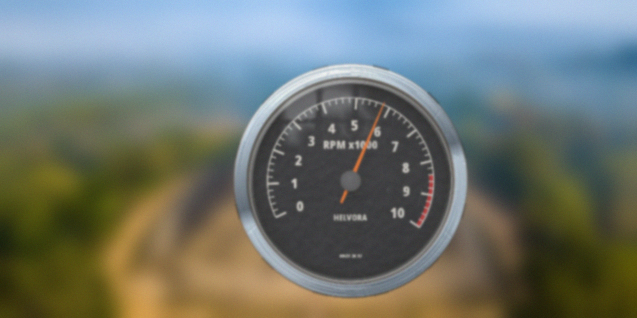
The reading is 5800 rpm
